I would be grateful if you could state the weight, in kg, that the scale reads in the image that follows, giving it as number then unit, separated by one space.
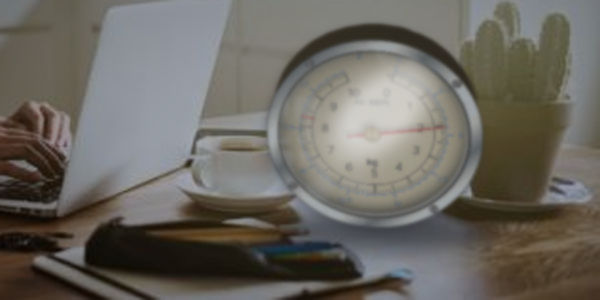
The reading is 2 kg
